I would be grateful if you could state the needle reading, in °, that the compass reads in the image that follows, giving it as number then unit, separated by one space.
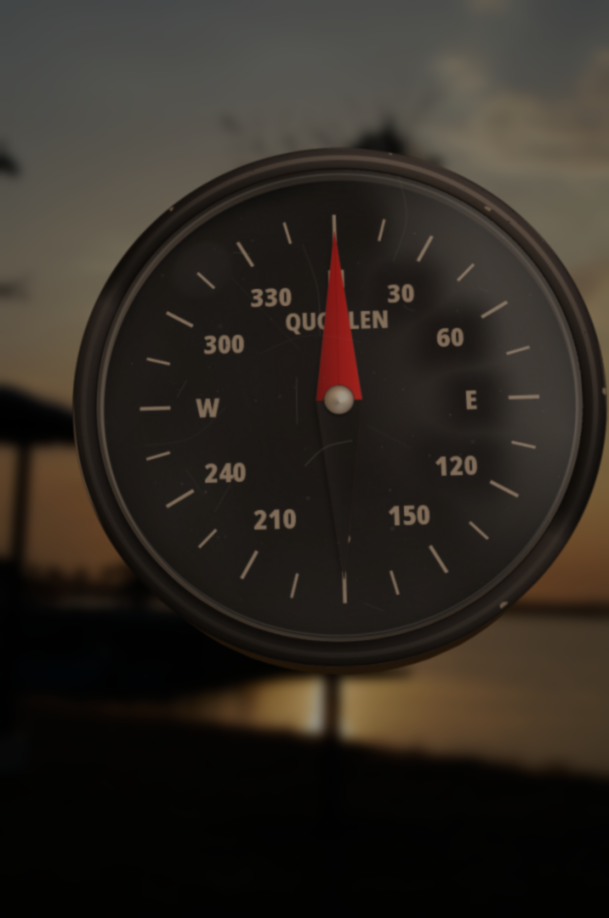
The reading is 0 °
